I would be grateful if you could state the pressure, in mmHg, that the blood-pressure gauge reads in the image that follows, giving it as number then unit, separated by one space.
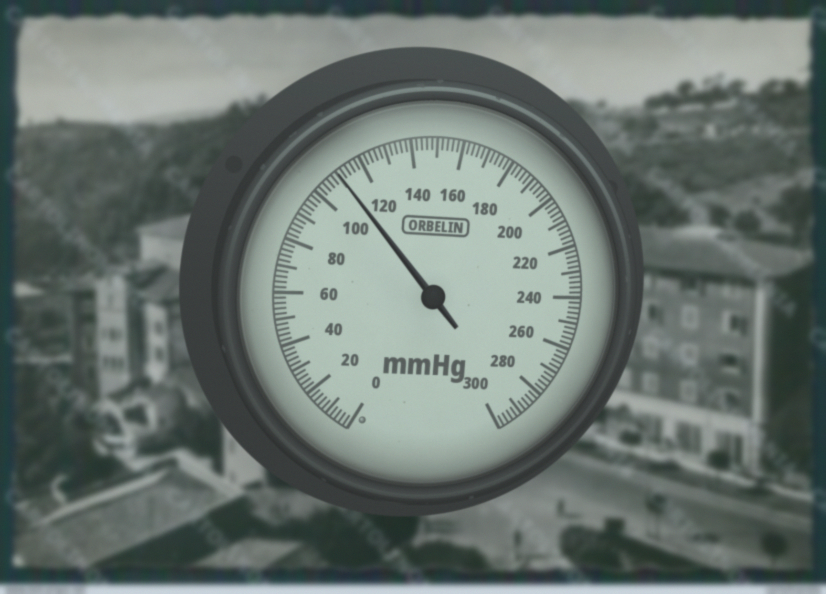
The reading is 110 mmHg
